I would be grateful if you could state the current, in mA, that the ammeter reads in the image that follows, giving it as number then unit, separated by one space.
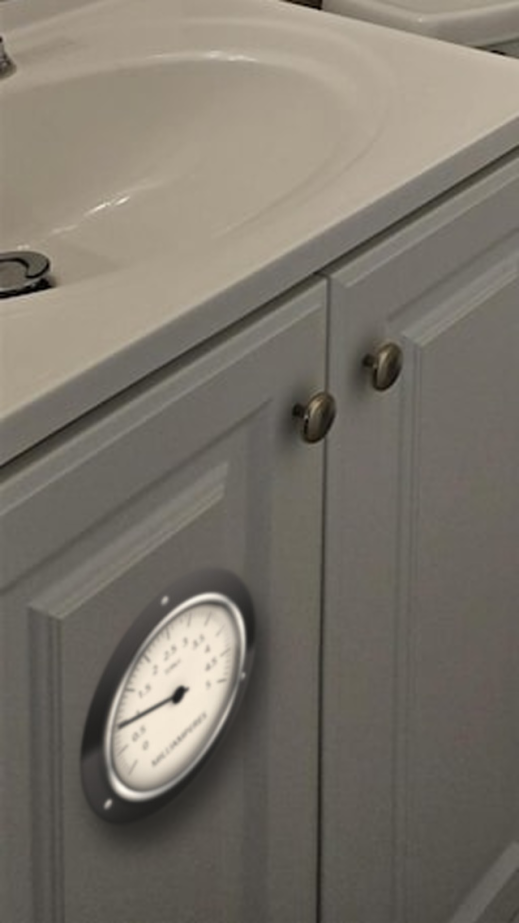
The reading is 1 mA
